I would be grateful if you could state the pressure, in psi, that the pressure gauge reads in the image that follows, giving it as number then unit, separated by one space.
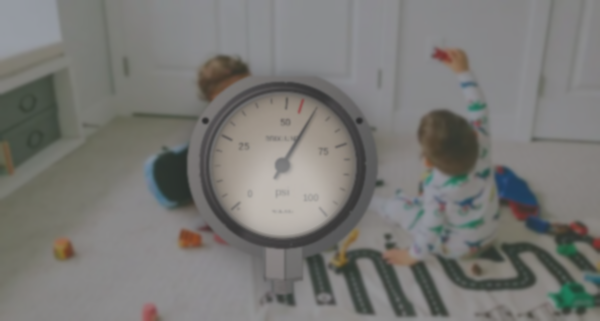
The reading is 60 psi
